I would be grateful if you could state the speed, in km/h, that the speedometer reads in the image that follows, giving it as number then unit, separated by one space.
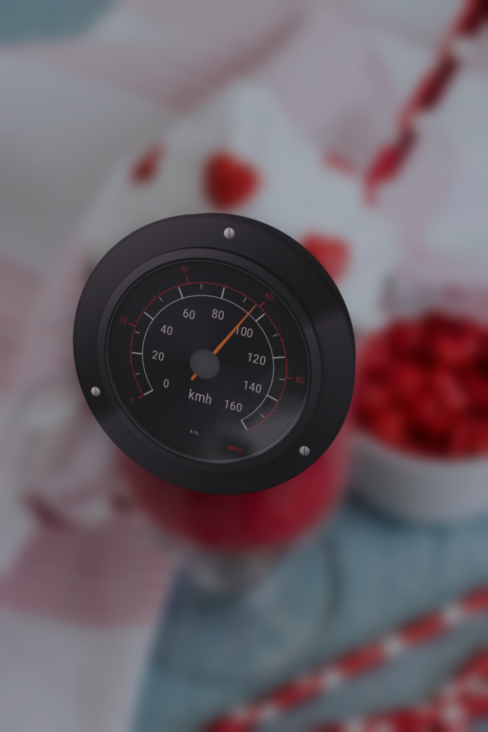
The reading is 95 km/h
